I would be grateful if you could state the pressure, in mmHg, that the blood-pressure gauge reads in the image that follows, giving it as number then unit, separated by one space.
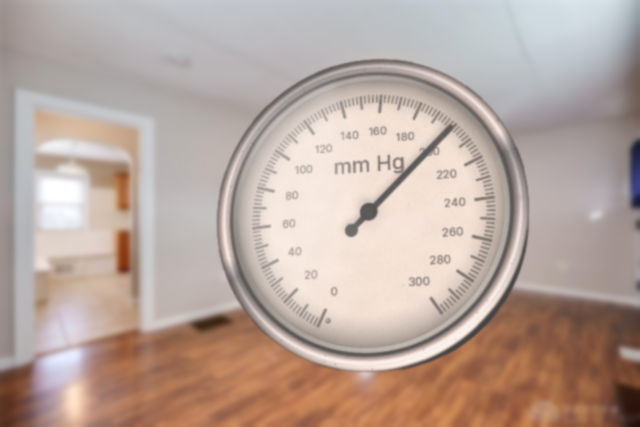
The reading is 200 mmHg
